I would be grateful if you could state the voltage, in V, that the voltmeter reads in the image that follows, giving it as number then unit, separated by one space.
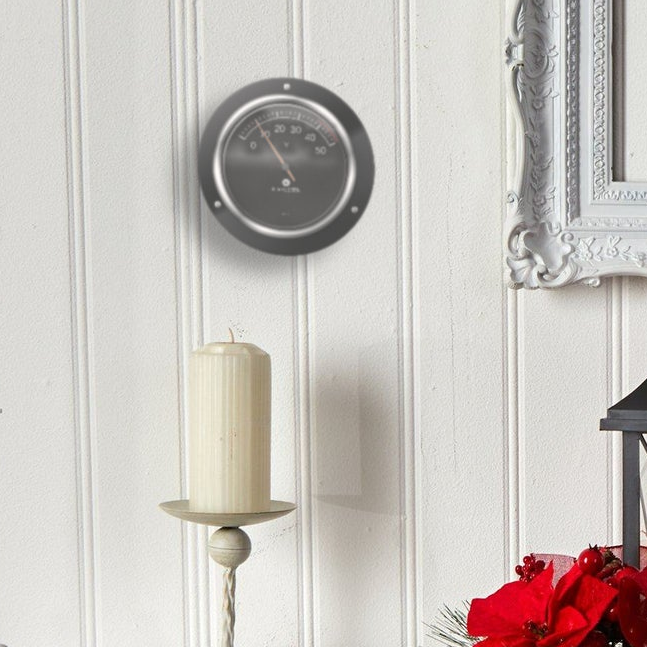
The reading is 10 V
